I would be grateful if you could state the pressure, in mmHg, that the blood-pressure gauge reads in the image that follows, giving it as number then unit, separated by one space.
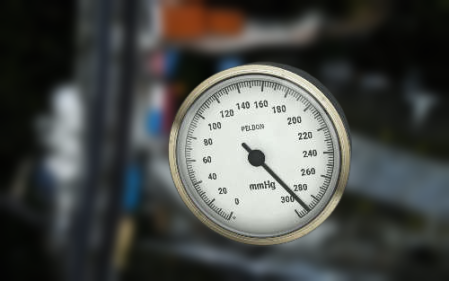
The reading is 290 mmHg
